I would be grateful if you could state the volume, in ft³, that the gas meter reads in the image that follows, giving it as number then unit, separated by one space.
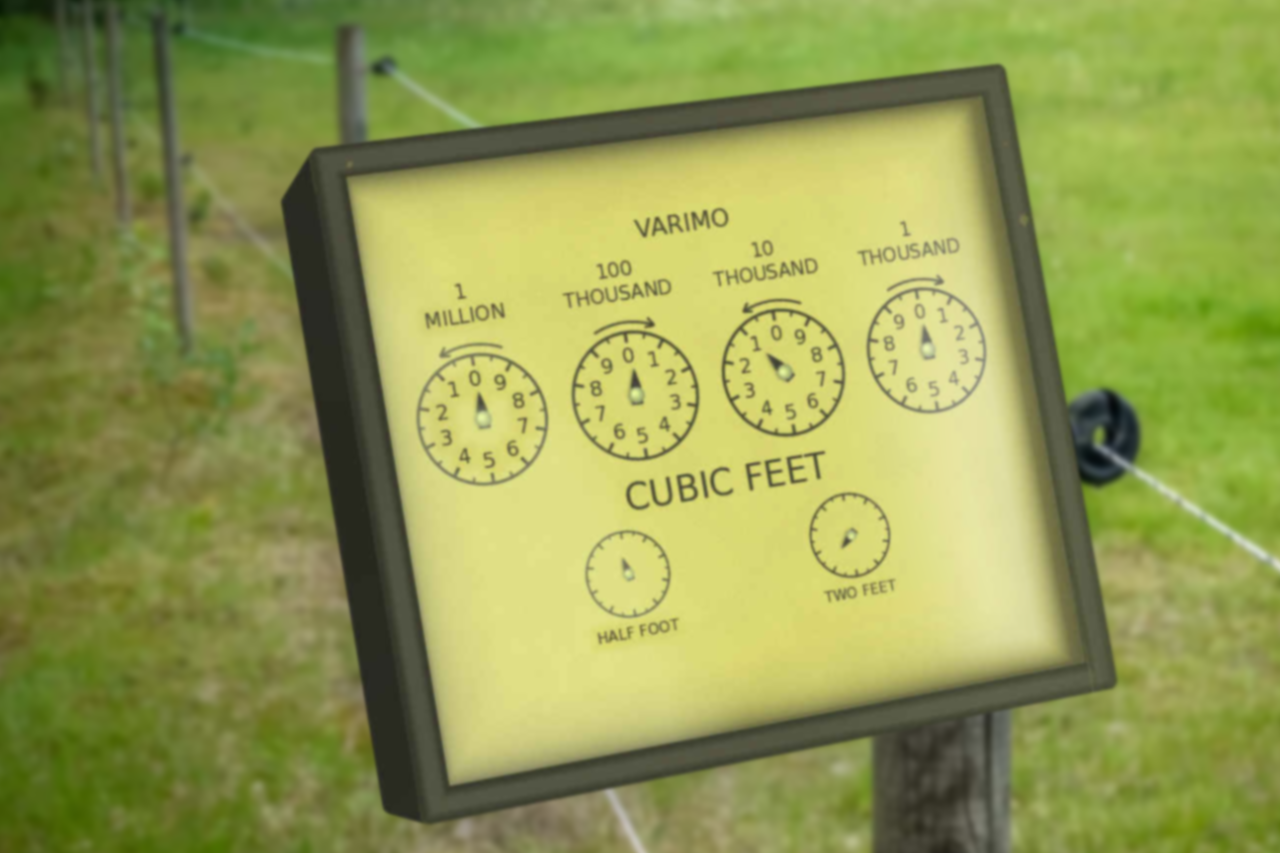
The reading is 1000 ft³
